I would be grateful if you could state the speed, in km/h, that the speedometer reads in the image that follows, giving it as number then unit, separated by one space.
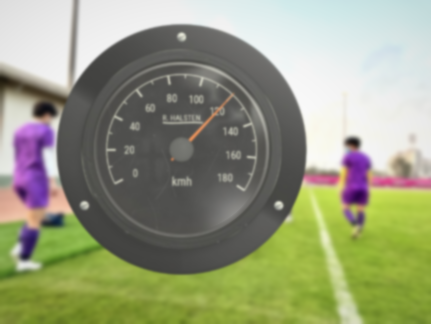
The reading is 120 km/h
